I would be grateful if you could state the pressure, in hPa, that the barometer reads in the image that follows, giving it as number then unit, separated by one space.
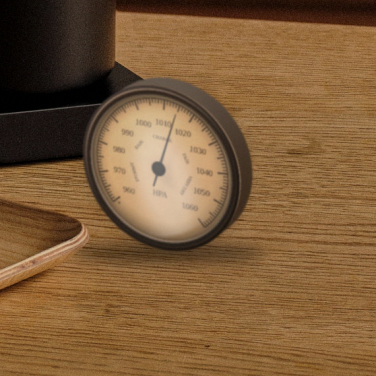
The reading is 1015 hPa
